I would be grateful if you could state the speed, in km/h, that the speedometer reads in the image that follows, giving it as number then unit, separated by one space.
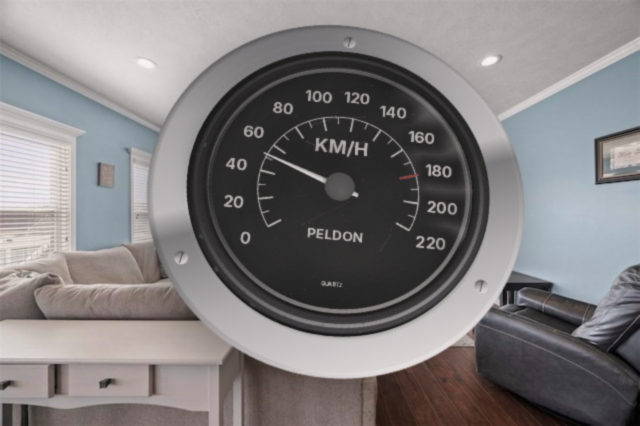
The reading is 50 km/h
